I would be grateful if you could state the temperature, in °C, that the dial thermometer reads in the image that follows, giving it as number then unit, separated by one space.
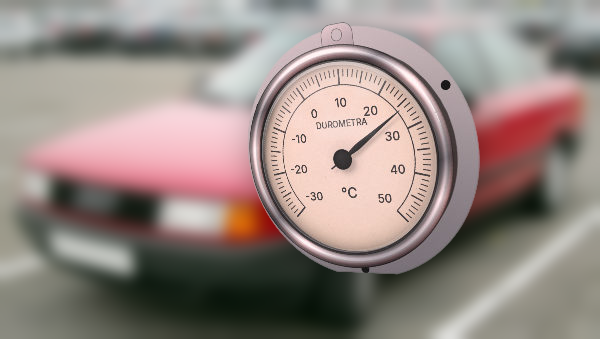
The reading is 26 °C
